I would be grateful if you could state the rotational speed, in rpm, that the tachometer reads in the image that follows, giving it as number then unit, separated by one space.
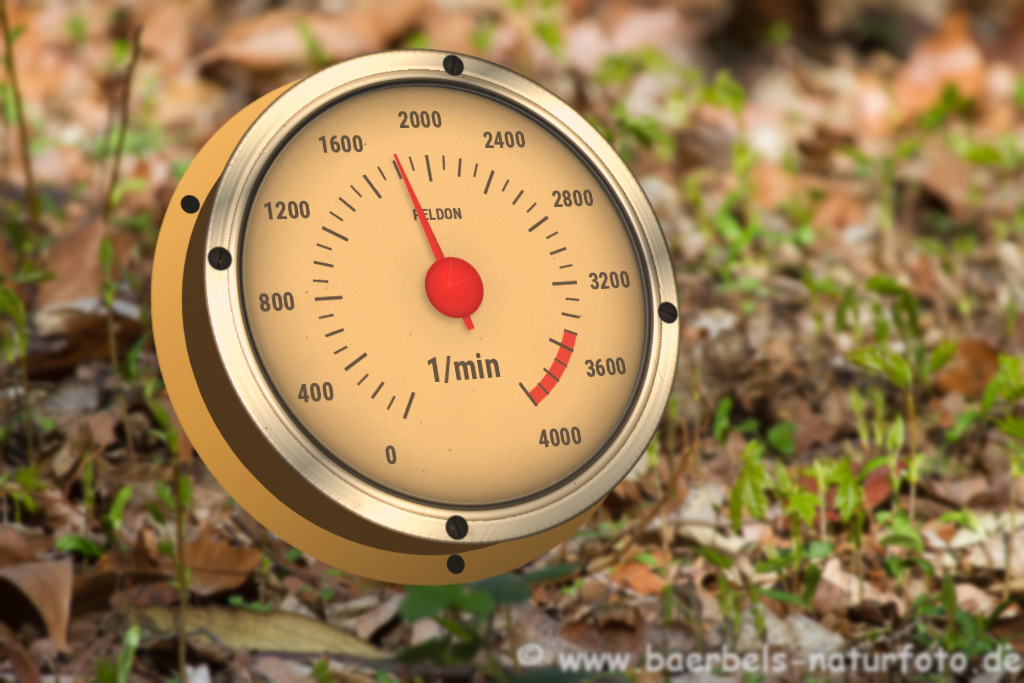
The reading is 1800 rpm
